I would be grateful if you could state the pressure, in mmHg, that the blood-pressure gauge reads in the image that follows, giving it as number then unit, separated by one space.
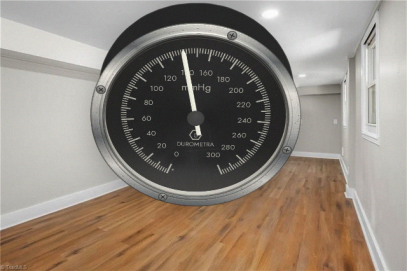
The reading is 140 mmHg
